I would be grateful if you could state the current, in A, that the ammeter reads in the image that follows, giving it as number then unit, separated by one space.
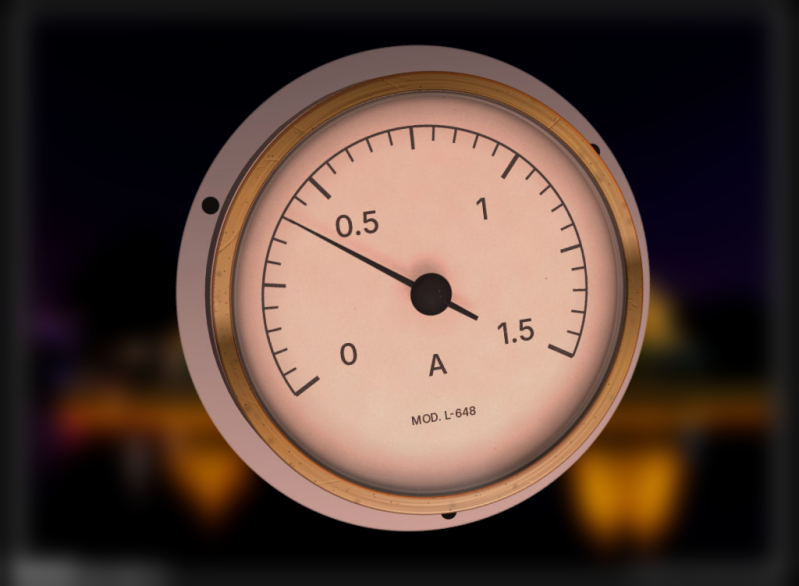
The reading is 0.4 A
